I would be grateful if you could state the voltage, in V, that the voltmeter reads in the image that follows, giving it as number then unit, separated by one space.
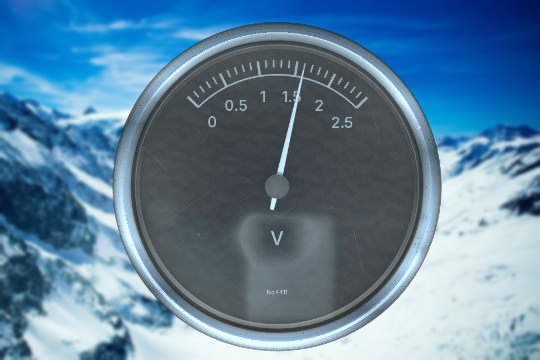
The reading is 1.6 V
